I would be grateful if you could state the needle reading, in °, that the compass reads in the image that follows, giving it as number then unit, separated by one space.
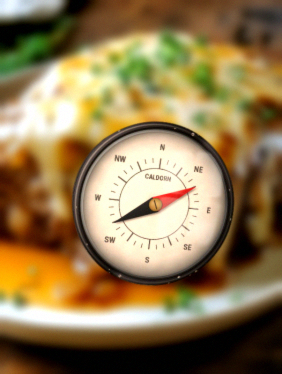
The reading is 60 °
